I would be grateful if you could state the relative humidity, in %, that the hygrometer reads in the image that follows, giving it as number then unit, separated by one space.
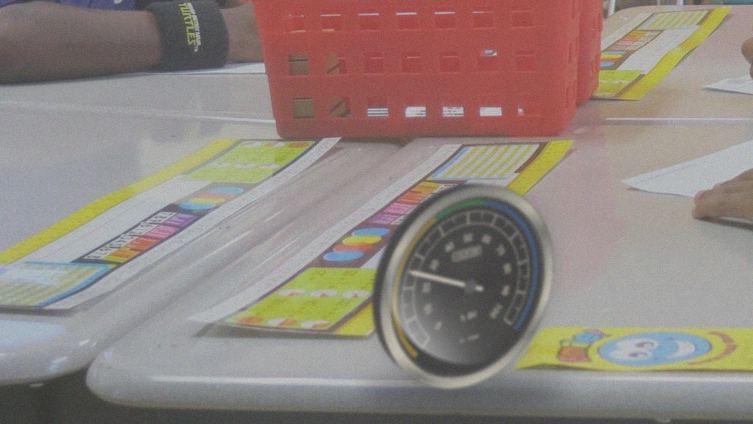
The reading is 25 %
